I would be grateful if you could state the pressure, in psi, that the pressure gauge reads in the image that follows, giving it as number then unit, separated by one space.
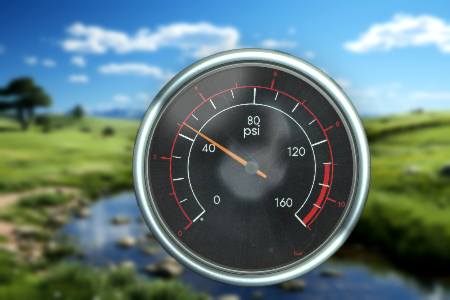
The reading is 45 psi
